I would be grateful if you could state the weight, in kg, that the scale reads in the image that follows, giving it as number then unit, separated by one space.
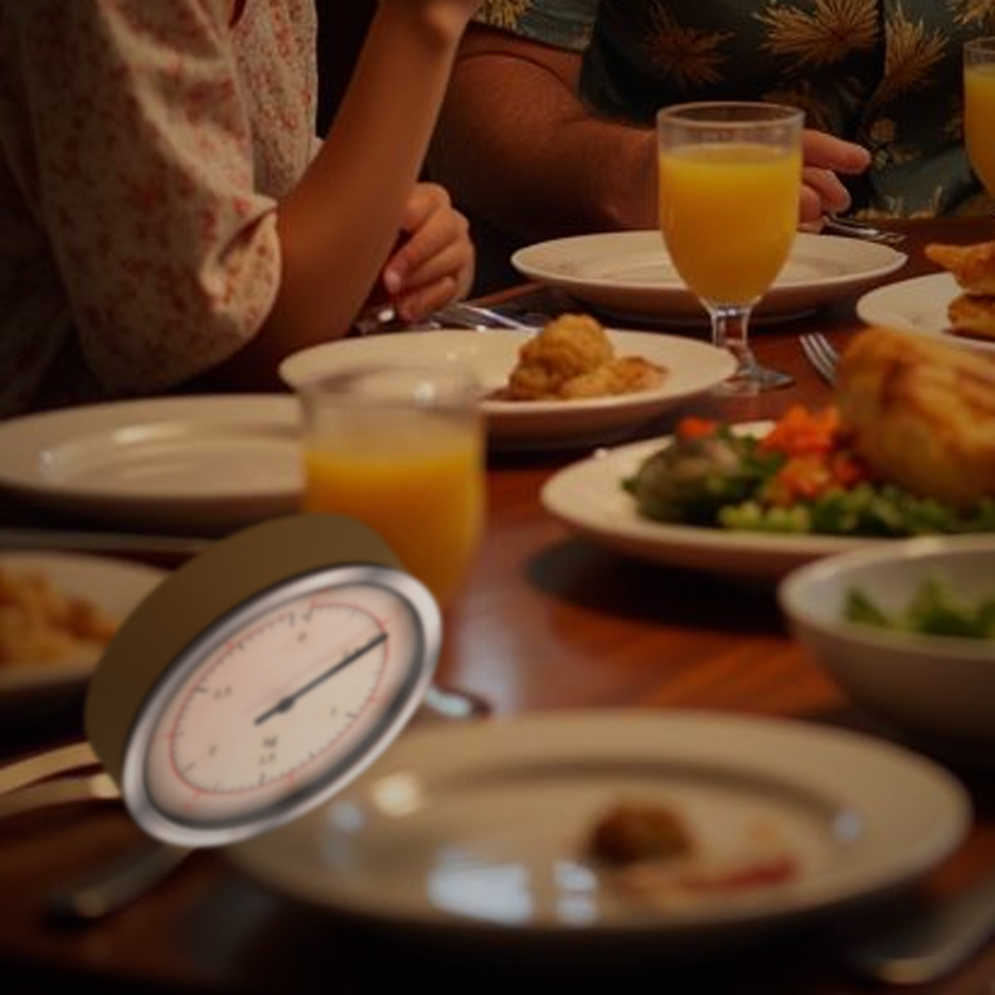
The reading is 0.5 kg
